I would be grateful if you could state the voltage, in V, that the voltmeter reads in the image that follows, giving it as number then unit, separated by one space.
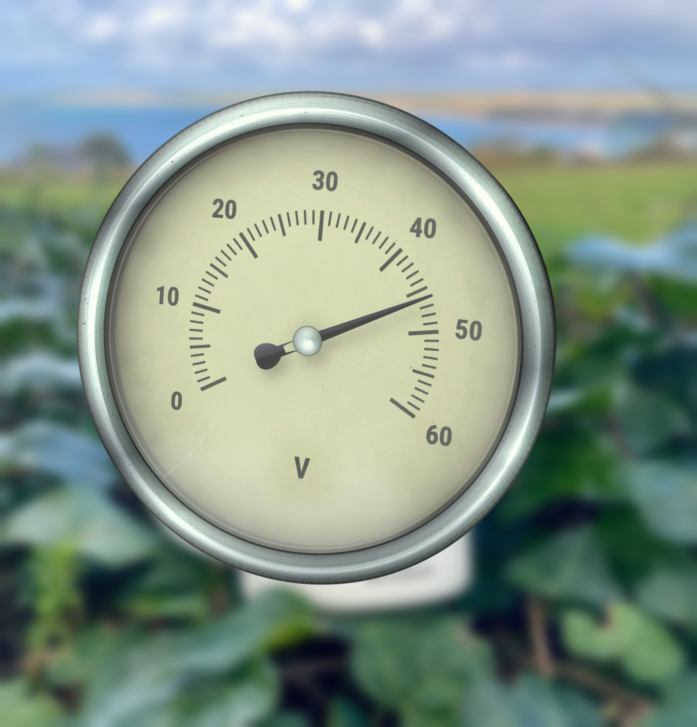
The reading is 46 V
